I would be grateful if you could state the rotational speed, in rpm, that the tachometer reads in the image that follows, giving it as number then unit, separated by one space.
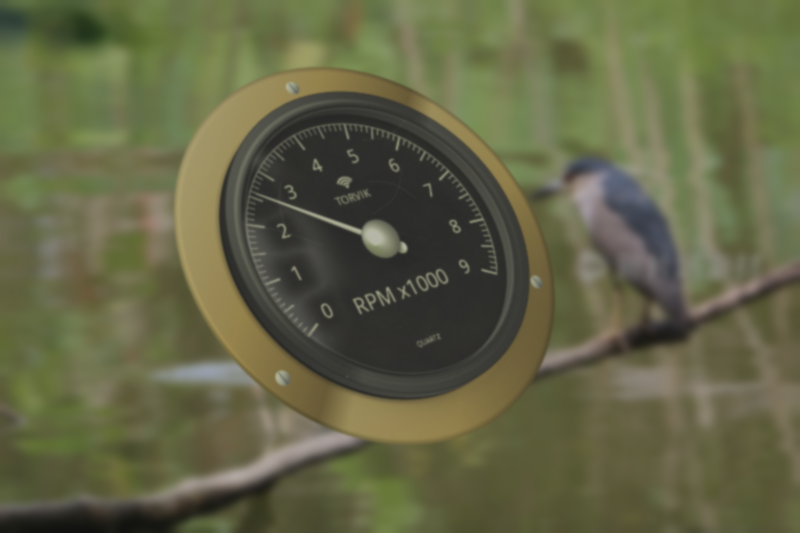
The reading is 2500 rpm
